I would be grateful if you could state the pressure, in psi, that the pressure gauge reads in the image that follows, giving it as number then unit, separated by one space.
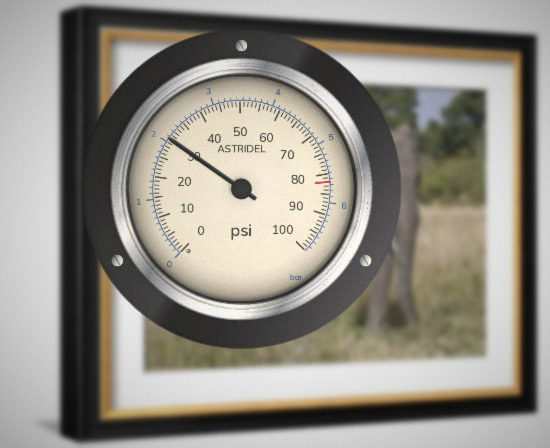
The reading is 30 psi
